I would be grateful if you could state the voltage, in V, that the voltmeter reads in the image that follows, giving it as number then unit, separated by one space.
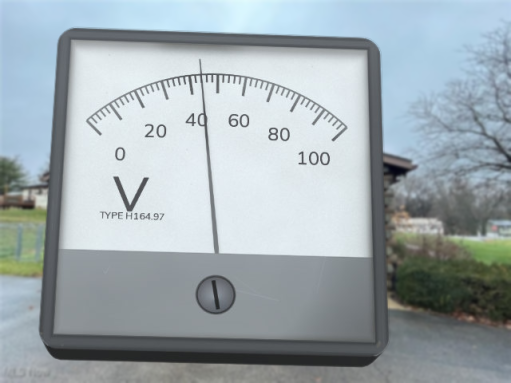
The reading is 44 V
